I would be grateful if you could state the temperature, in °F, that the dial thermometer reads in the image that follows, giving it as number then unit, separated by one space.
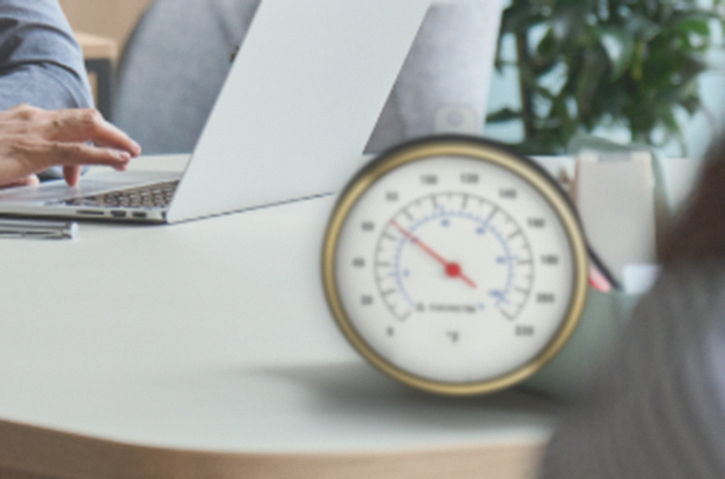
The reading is 70 °F
